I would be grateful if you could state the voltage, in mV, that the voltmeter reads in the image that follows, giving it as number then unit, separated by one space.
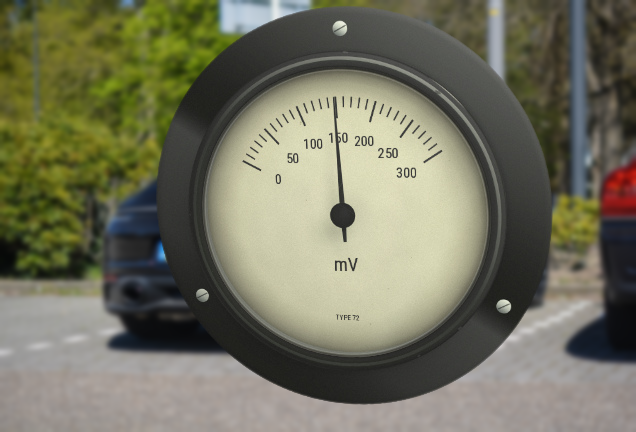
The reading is 150 mV
